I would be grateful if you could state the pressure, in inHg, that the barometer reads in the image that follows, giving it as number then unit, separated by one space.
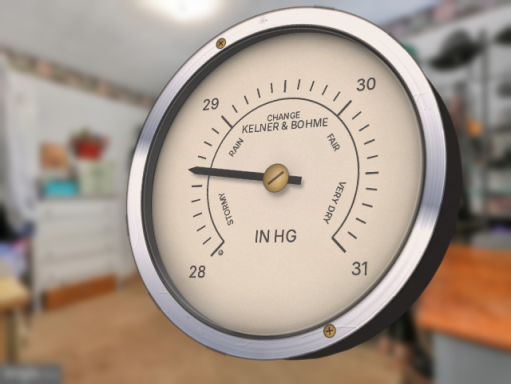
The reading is 28.6 inHg
